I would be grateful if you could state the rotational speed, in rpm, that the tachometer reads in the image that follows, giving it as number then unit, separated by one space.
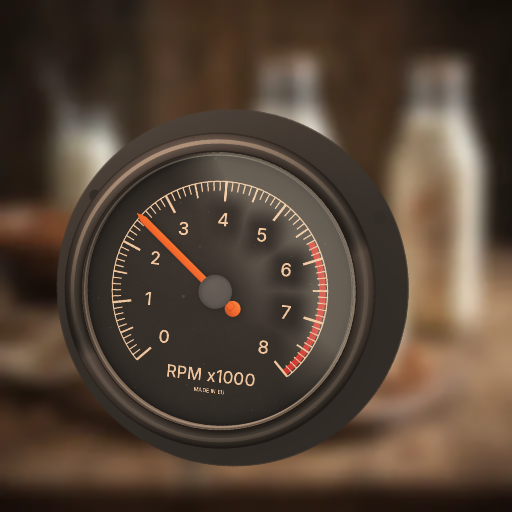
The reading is 2500 rpm
